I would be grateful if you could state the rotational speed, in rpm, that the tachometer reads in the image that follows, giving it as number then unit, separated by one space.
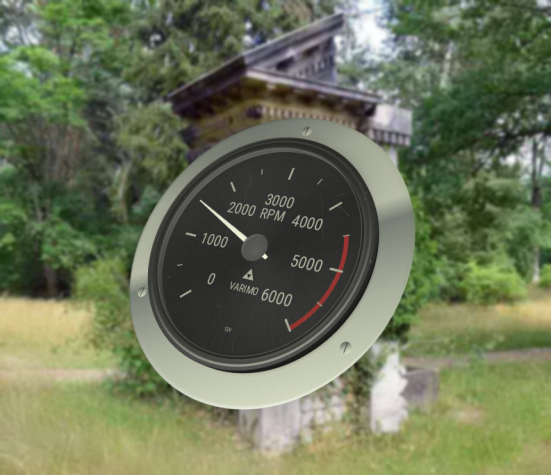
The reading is 1500 rpm
